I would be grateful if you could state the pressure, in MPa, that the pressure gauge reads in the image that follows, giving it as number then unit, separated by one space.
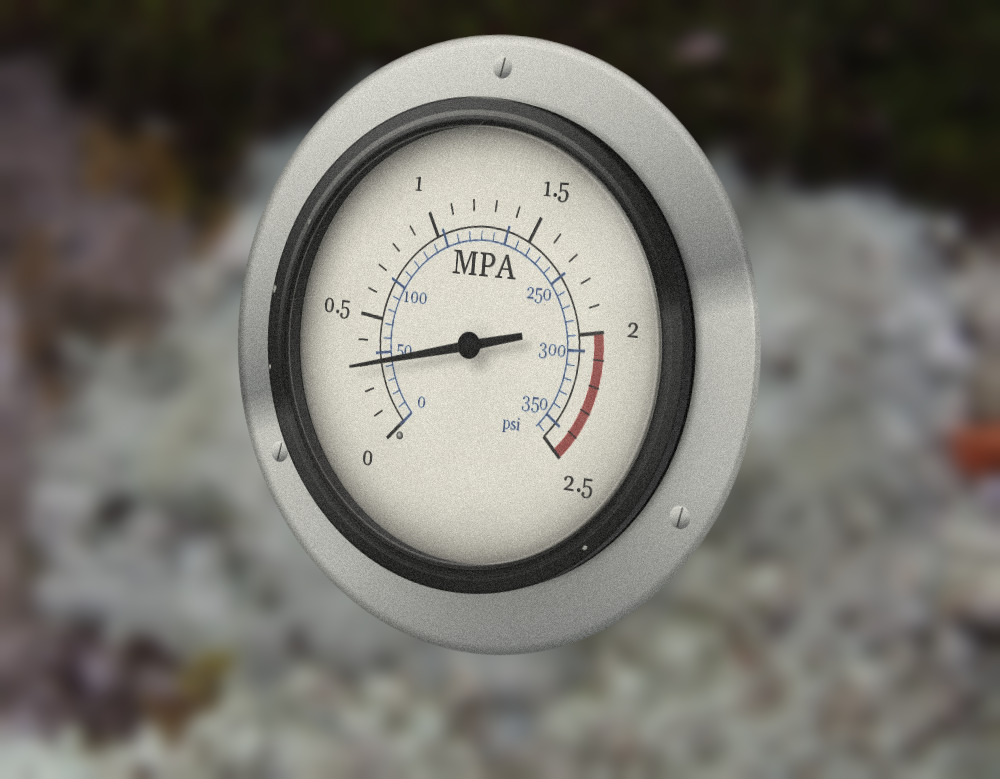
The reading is 0.3 MPa
